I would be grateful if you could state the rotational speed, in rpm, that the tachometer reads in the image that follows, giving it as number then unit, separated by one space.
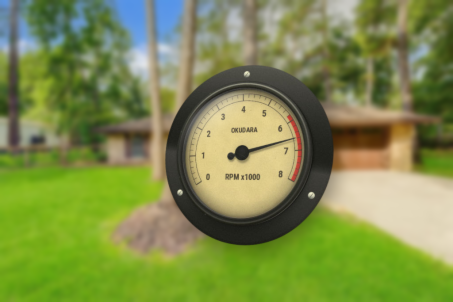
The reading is 6600 rpm
